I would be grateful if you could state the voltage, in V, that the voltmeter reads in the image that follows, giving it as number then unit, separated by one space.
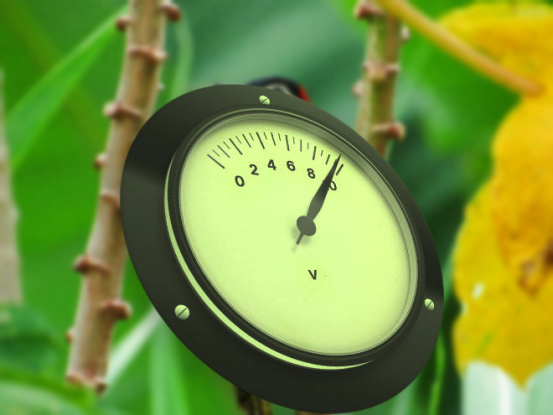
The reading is 9.5 V
